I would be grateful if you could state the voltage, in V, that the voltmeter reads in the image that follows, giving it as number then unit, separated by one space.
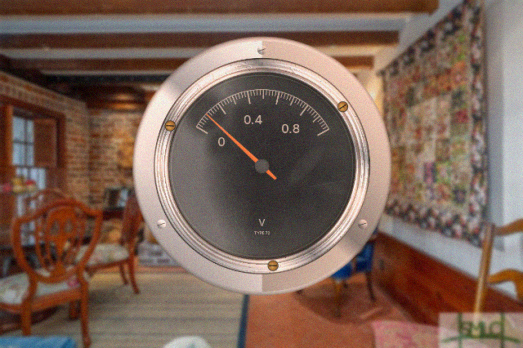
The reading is 0.1 V
